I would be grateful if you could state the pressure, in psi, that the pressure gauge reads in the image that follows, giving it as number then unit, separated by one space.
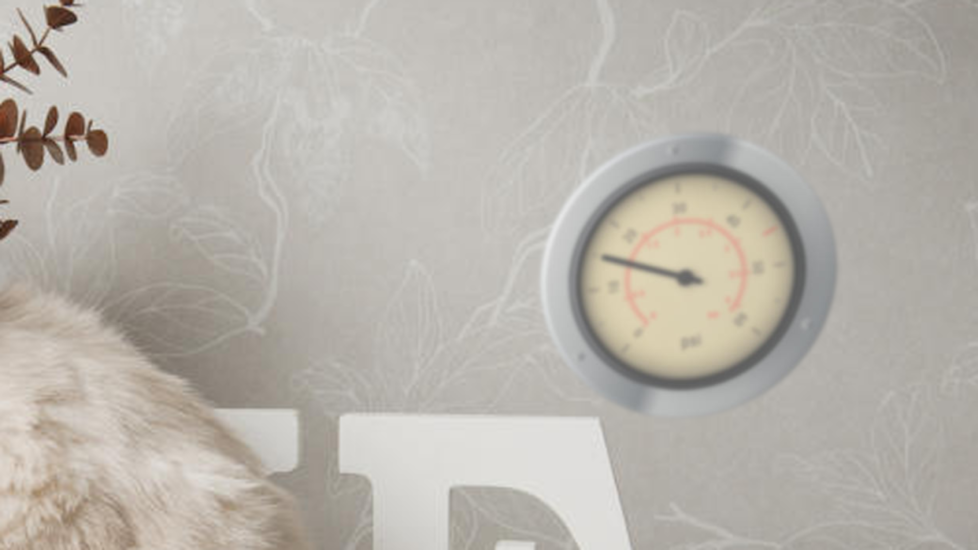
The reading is 15 psi
